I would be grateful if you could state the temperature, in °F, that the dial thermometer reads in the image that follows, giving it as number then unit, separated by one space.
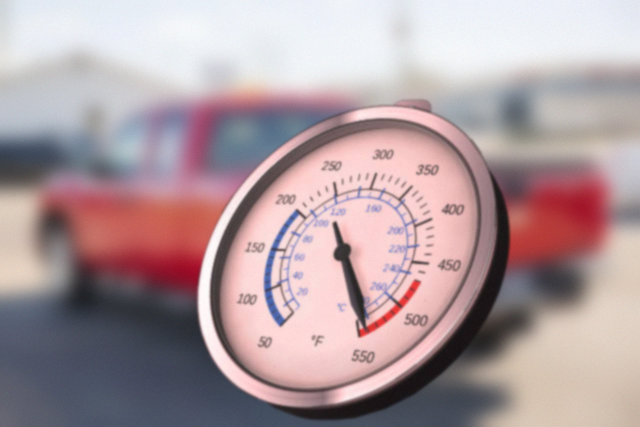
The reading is 540 °F
